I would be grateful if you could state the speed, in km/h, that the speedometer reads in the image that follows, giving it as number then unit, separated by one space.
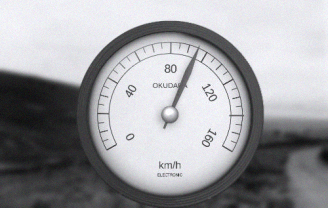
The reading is 95 km/h
